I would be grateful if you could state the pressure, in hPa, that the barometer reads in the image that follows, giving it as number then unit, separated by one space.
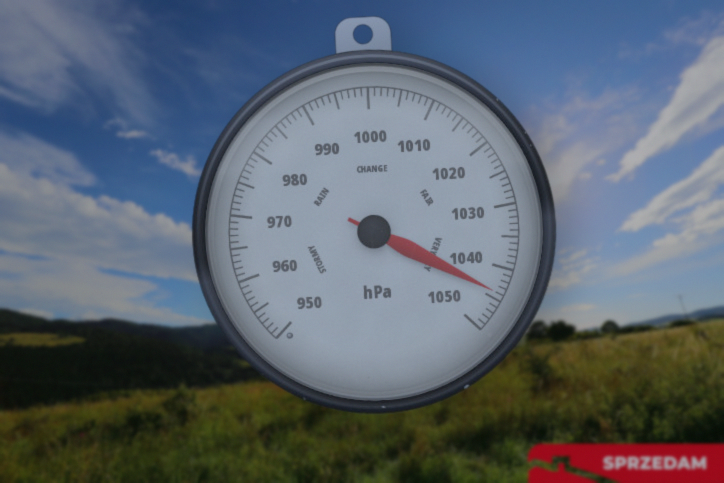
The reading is 1044 hPa
